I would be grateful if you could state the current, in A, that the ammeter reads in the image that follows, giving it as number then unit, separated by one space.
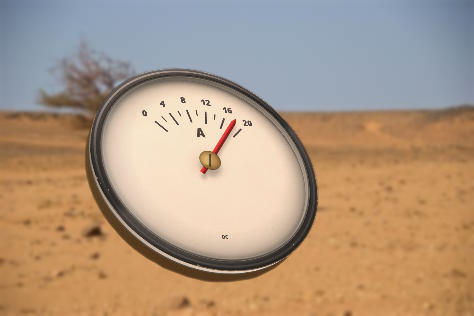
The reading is 18 A
